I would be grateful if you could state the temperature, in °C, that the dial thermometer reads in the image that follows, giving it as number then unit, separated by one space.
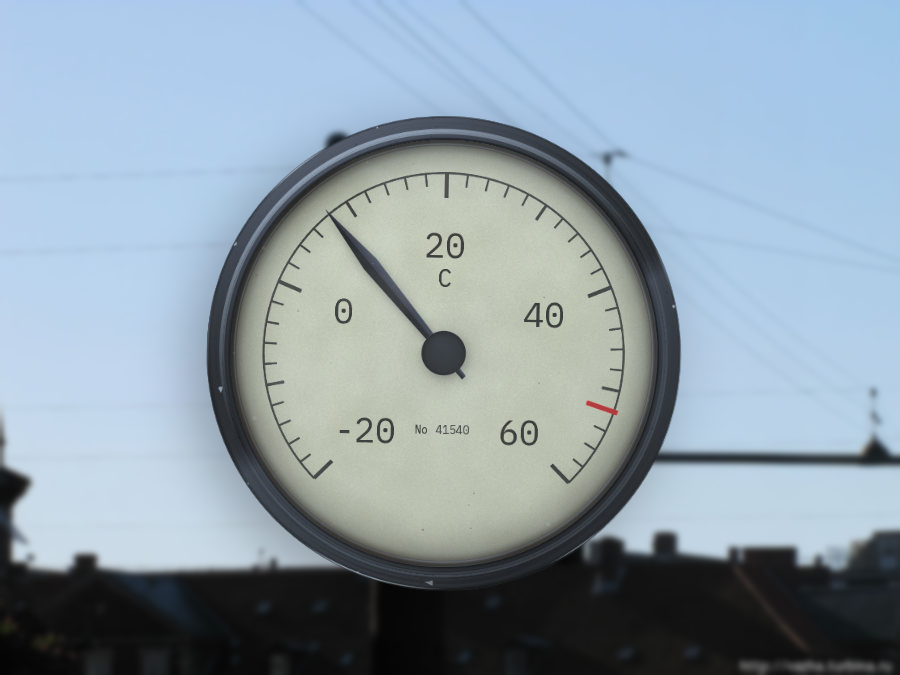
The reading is 8 °C
